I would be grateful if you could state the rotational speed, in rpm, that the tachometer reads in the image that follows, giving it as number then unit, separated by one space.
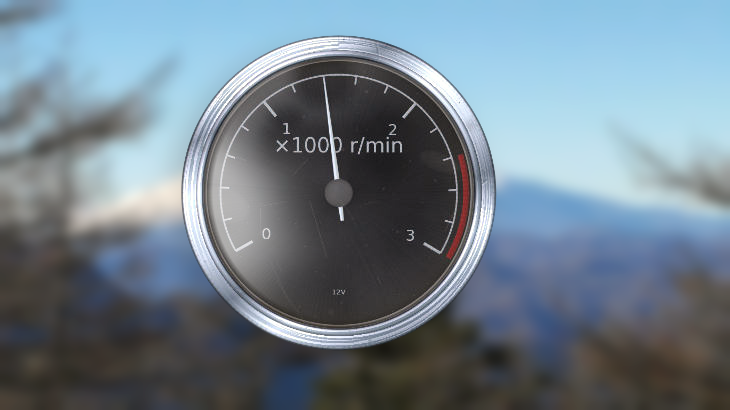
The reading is 1400 rpm
